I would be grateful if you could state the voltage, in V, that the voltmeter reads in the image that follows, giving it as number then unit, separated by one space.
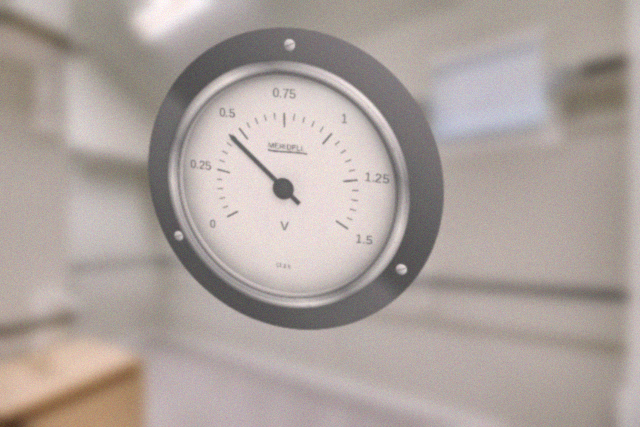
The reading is 0.45 V
